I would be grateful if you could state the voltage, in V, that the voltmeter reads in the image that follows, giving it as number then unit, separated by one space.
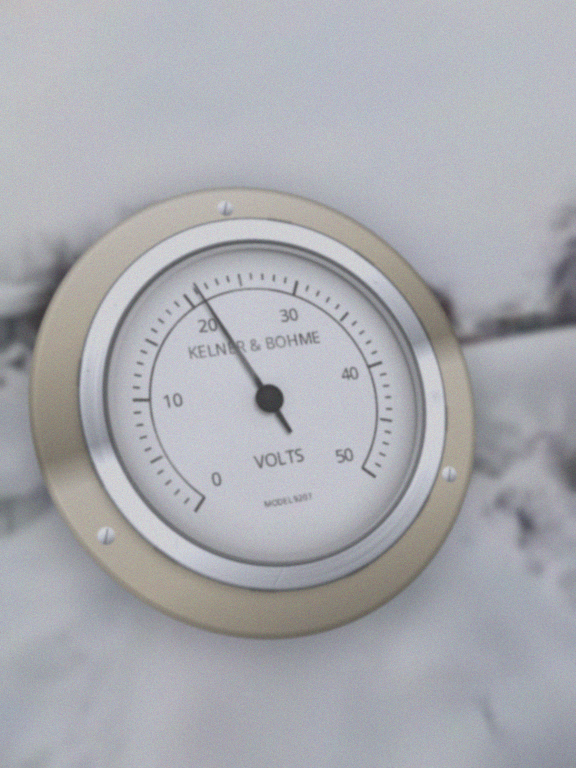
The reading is 21 V
